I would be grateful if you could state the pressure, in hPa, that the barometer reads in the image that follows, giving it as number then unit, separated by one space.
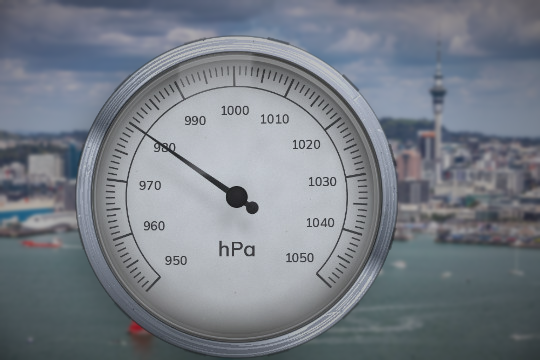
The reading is 980 hPa
